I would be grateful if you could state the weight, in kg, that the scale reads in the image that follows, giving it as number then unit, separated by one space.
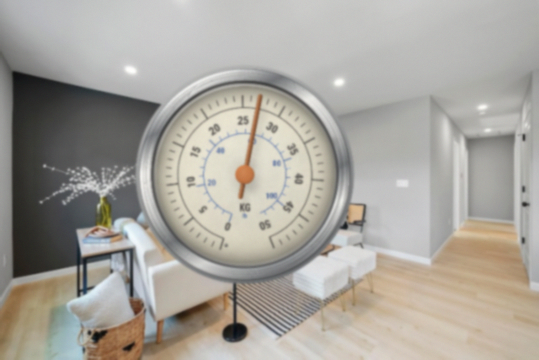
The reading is 27 kg
